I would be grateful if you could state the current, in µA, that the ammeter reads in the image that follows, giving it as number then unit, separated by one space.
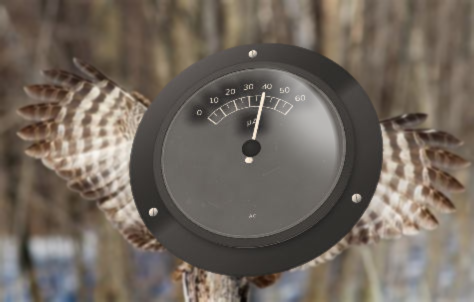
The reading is 40 µA
